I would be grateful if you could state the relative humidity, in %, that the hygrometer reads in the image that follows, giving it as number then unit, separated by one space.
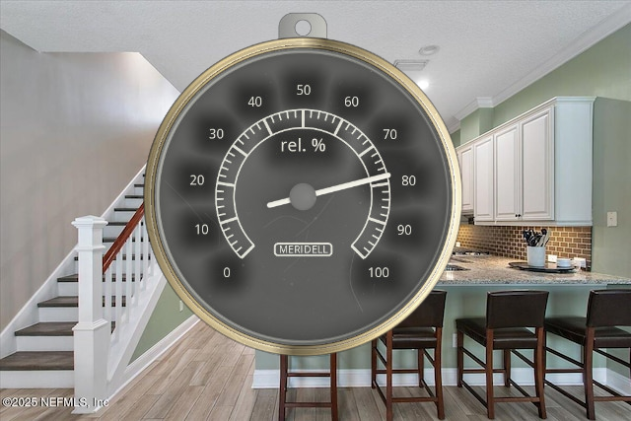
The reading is 78 %
